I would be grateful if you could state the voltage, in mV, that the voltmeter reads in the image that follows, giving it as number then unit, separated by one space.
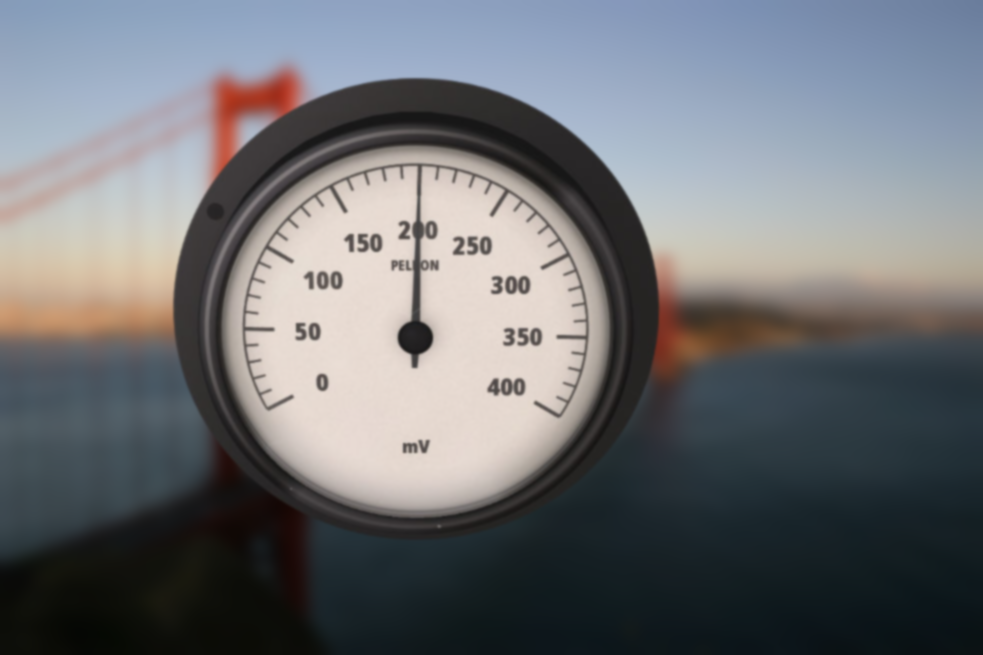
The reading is 200 mV
